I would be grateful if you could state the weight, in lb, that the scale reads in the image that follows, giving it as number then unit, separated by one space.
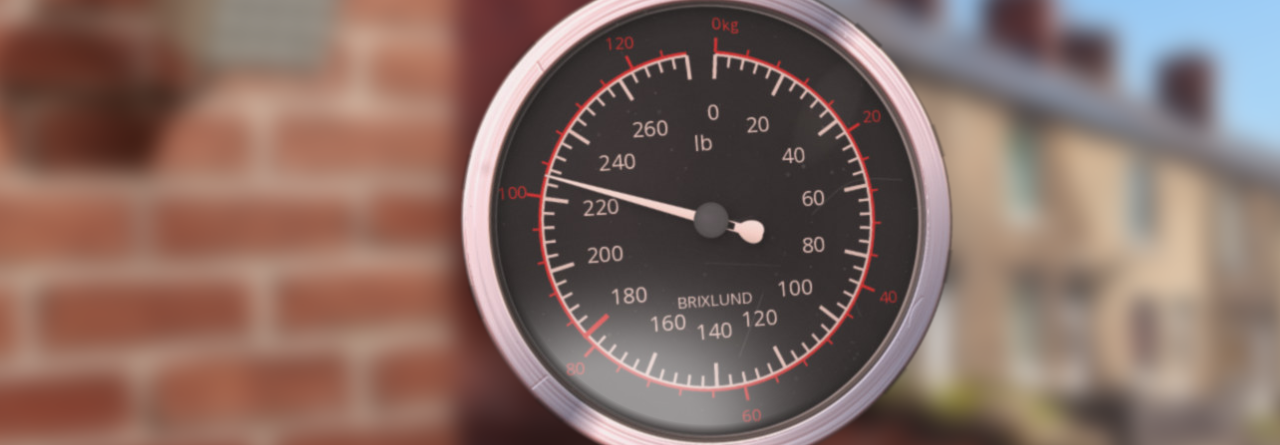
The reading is 226 lb
